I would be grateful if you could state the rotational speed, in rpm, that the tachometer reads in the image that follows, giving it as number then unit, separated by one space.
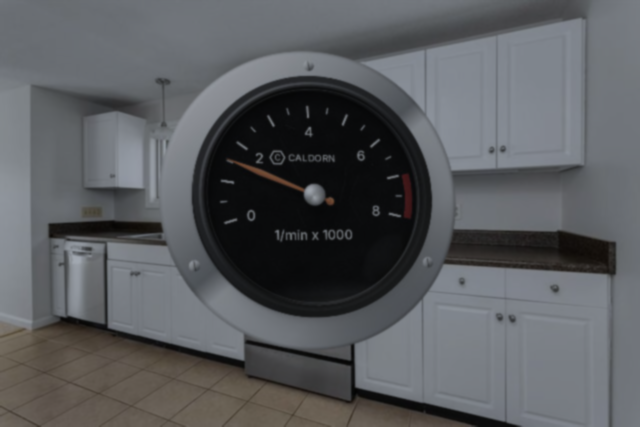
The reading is 1500 rpm
